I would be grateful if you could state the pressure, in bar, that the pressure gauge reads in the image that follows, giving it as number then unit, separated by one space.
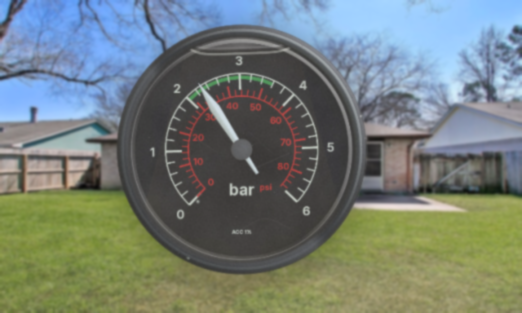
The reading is 2.3 bar
